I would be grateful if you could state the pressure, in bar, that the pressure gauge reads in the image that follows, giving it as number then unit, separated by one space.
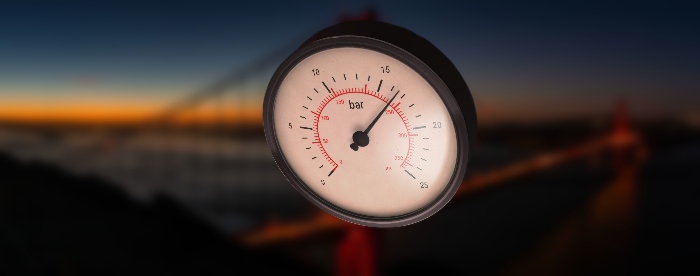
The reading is 16.5 bar
